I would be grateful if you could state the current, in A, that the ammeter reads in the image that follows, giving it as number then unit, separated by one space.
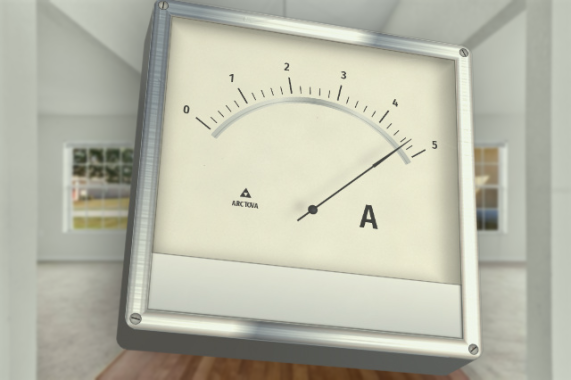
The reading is 4.7 A
